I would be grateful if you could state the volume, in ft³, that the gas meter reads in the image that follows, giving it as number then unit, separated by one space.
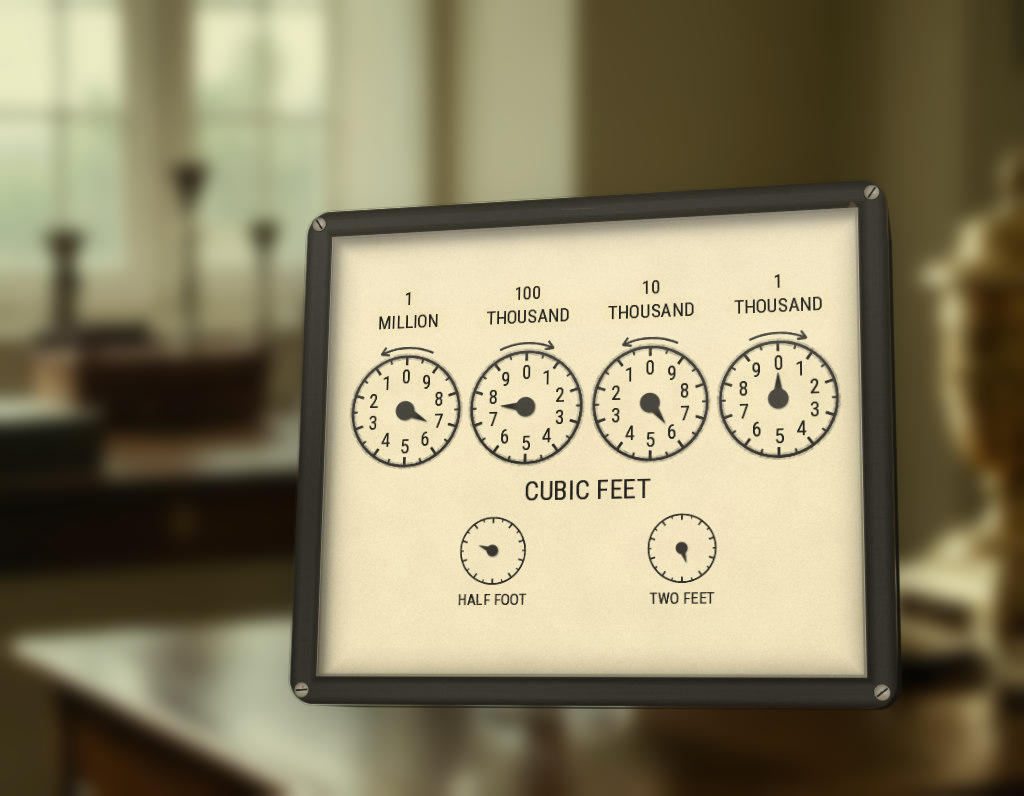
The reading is 676000 ft³
